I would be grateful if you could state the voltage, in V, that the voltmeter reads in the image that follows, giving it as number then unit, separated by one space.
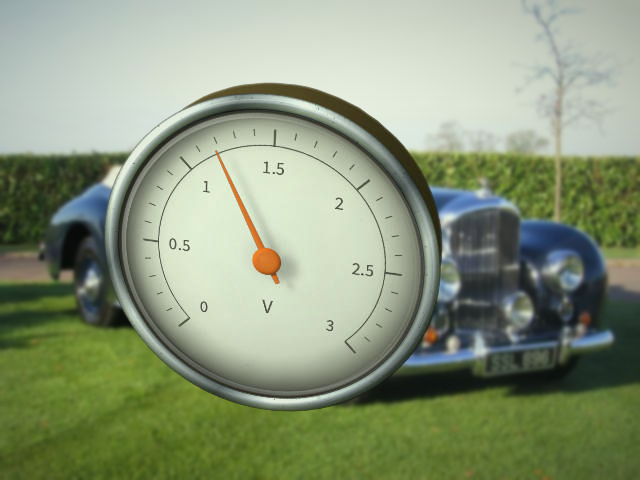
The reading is 1.2 V
